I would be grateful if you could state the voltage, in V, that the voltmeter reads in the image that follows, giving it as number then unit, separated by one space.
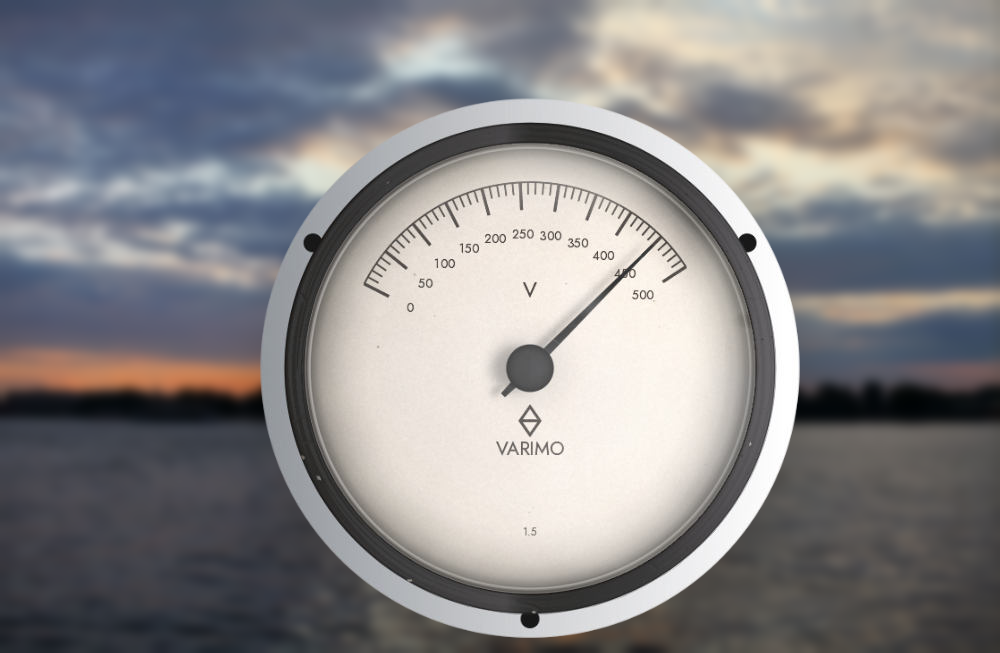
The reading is 450 V
